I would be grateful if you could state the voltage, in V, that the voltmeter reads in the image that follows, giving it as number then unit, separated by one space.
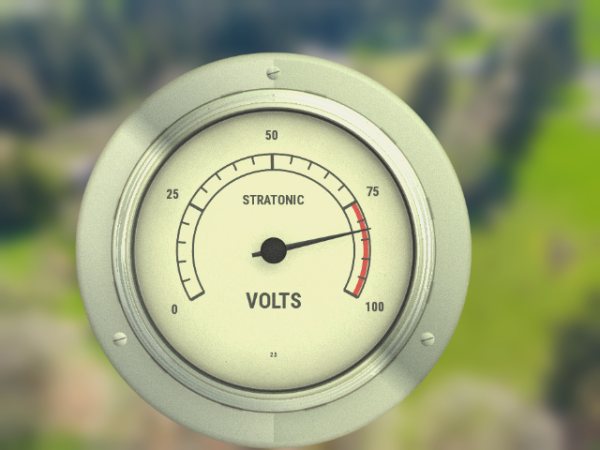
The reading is 82.5 V
